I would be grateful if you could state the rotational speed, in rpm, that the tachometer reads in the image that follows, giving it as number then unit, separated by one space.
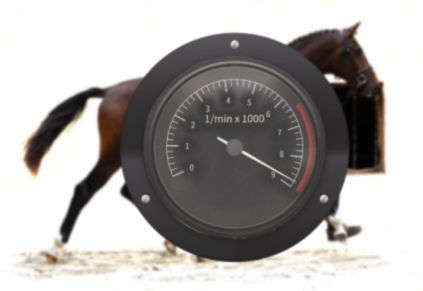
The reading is 8800 rpm
